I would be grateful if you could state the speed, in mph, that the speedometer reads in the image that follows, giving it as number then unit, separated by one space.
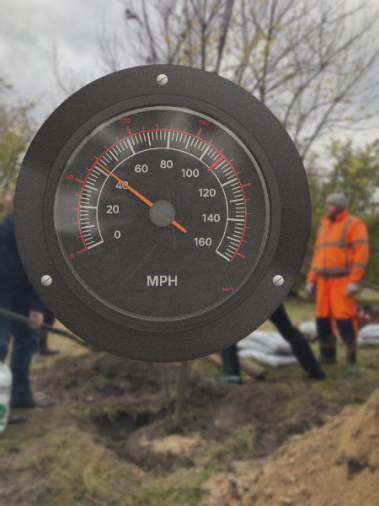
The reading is 42 mph
